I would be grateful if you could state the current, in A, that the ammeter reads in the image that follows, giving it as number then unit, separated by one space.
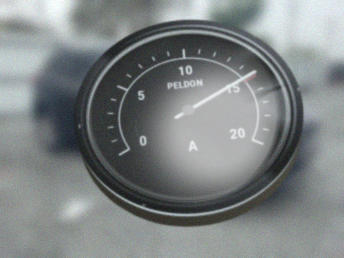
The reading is 15 A
